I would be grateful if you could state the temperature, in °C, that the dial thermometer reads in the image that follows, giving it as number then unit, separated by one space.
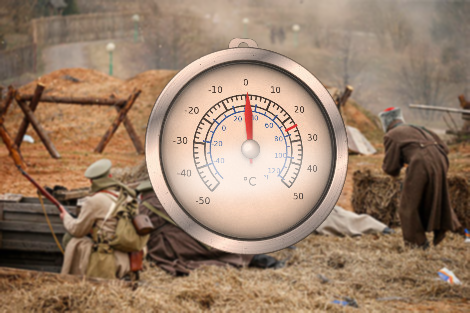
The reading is 0 °C
